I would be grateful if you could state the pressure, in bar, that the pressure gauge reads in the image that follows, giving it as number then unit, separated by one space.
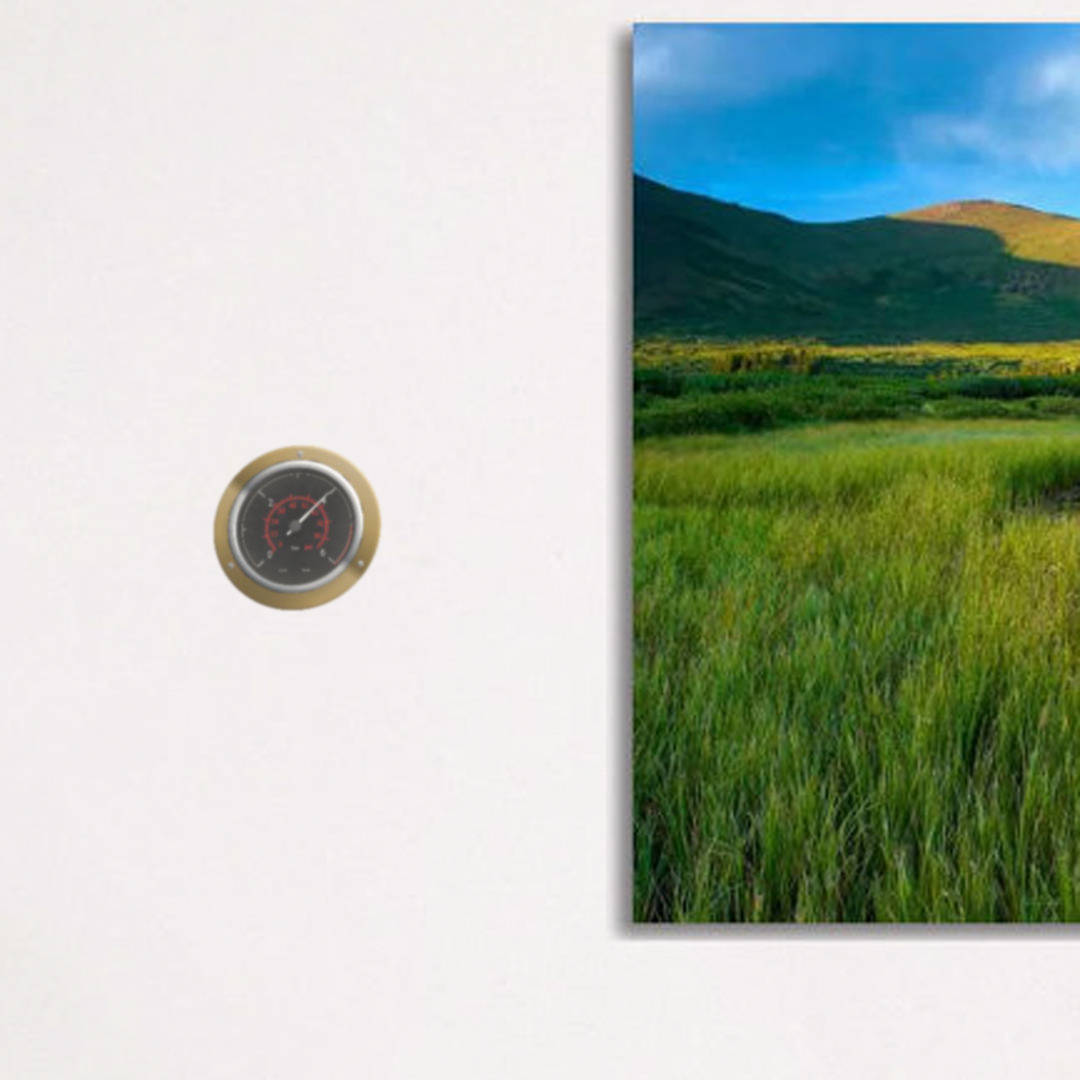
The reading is 4 bar
